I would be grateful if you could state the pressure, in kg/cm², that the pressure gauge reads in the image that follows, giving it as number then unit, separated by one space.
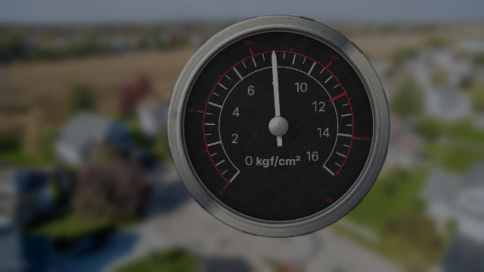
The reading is 8 kg/cm²
